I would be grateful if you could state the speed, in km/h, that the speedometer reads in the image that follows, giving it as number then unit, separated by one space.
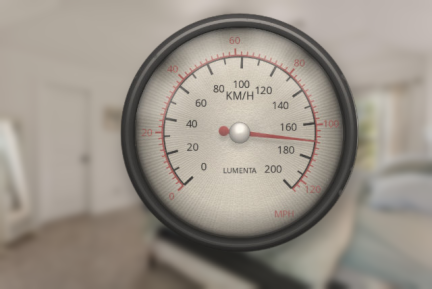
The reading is 170 km/h
